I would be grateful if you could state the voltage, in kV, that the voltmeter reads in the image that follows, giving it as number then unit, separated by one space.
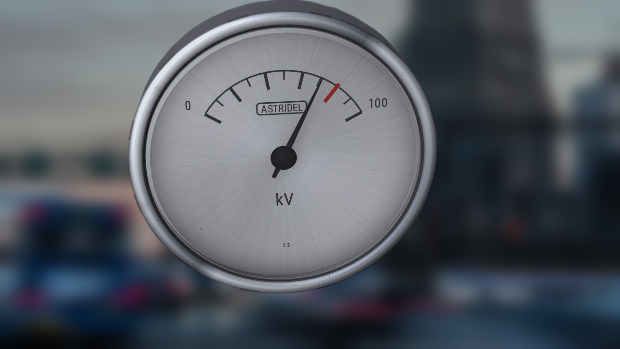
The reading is 70 kV
